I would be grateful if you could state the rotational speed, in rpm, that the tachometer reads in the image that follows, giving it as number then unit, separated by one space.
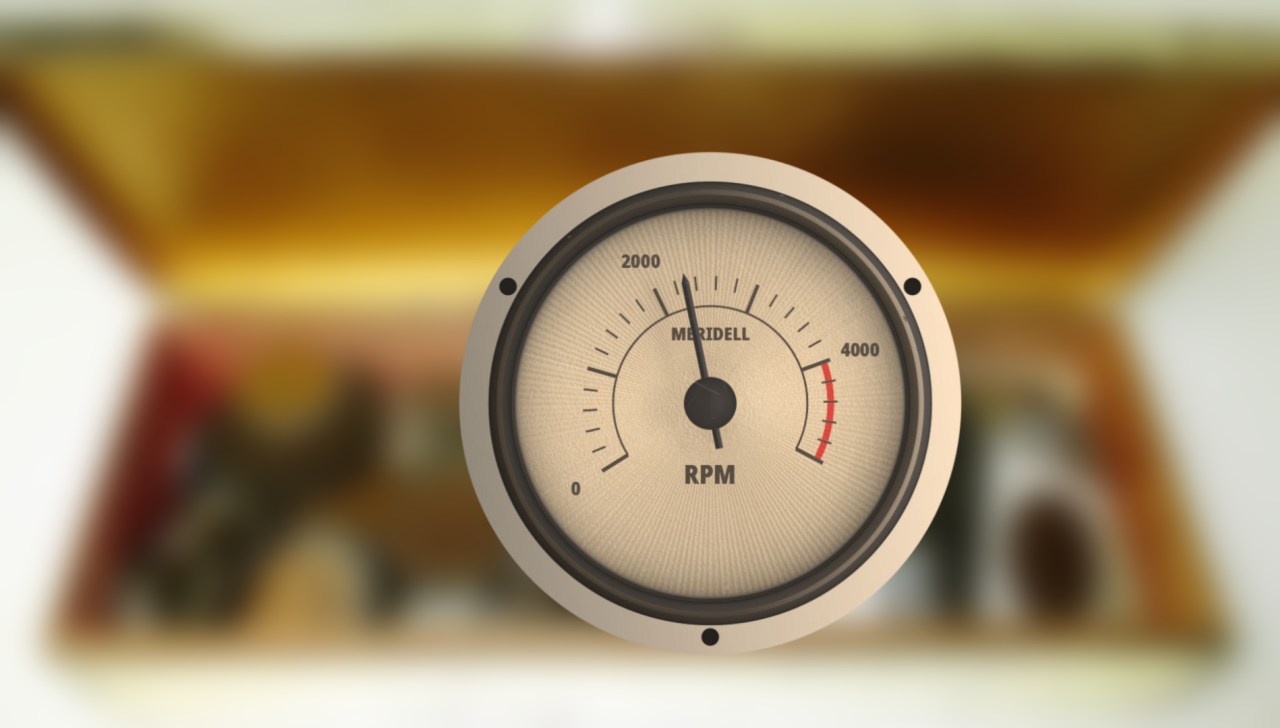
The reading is 2300 rpm
